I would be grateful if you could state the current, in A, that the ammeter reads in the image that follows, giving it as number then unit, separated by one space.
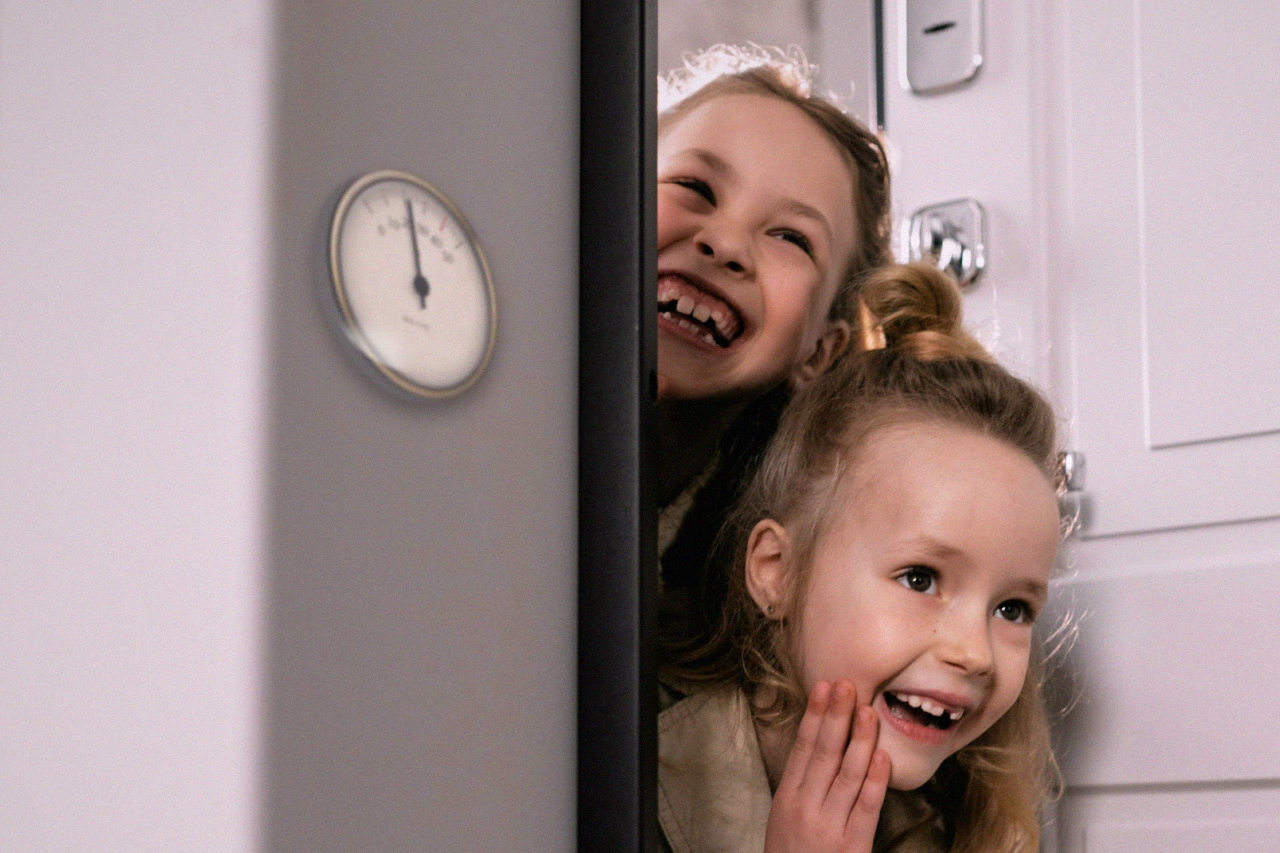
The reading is 20 A
